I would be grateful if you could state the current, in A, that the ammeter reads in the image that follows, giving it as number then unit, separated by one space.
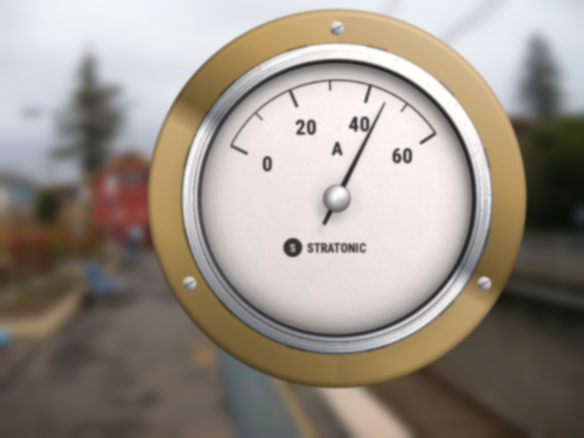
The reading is 45 A
